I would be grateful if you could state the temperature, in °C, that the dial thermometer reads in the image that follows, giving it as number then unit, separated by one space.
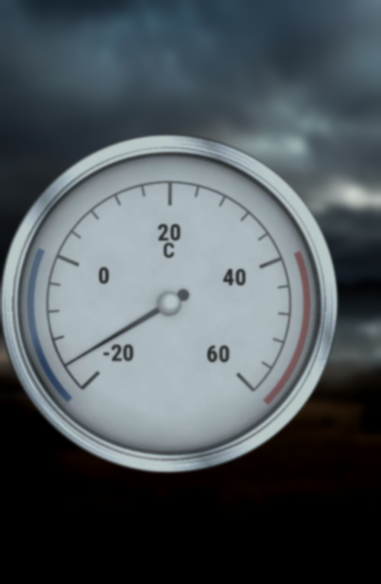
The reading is -16 °C
